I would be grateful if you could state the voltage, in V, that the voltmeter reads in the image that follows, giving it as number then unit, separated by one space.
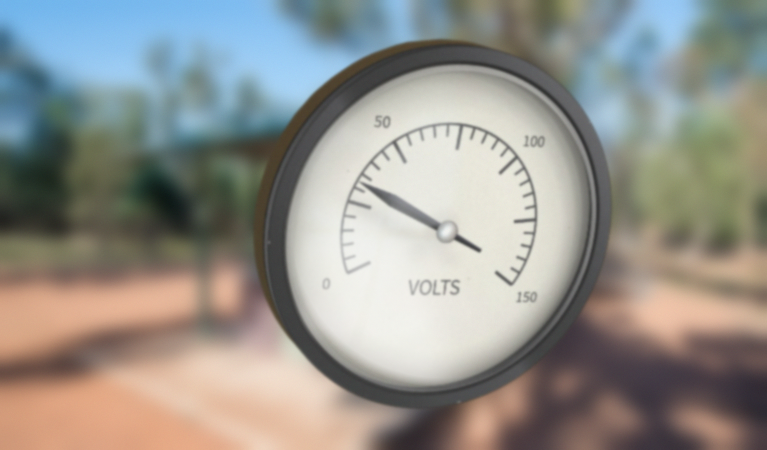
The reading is 32.5 V
